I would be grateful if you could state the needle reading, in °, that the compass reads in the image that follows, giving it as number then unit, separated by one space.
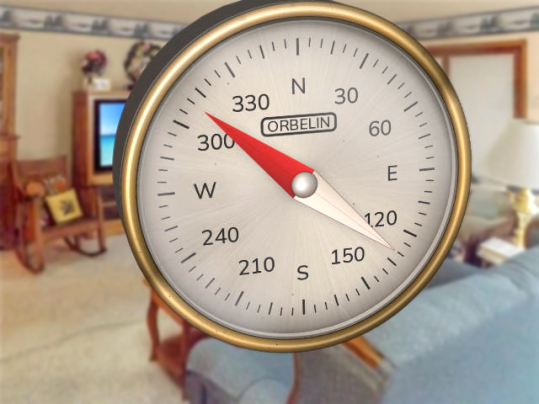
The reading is 310 °
